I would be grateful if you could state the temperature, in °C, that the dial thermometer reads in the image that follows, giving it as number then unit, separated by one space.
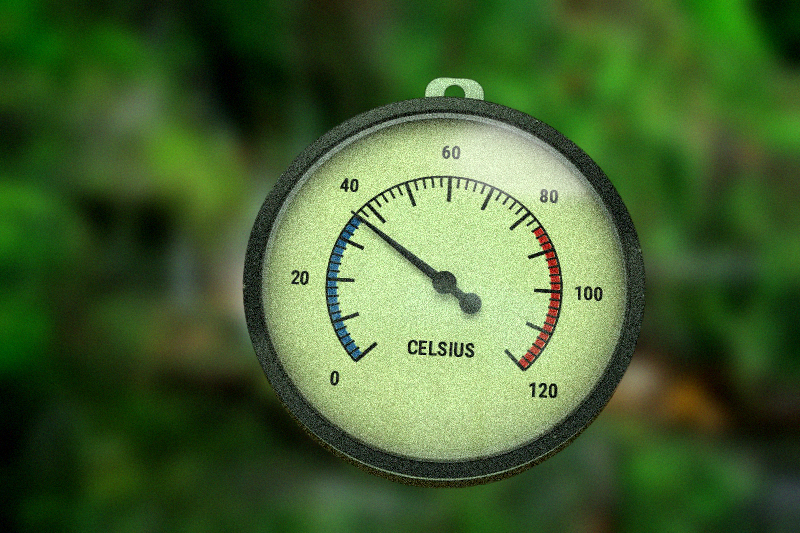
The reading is 36 °C
